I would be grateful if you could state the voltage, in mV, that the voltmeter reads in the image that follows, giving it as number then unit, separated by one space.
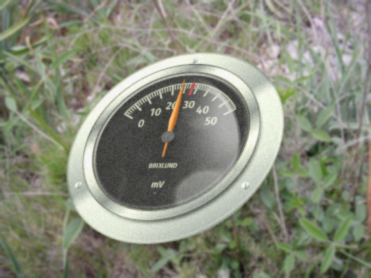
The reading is 25 mV
